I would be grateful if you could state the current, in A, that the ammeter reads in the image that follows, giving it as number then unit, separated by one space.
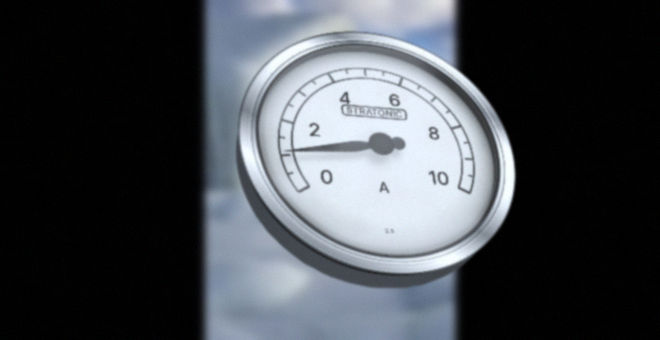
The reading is 1 A
